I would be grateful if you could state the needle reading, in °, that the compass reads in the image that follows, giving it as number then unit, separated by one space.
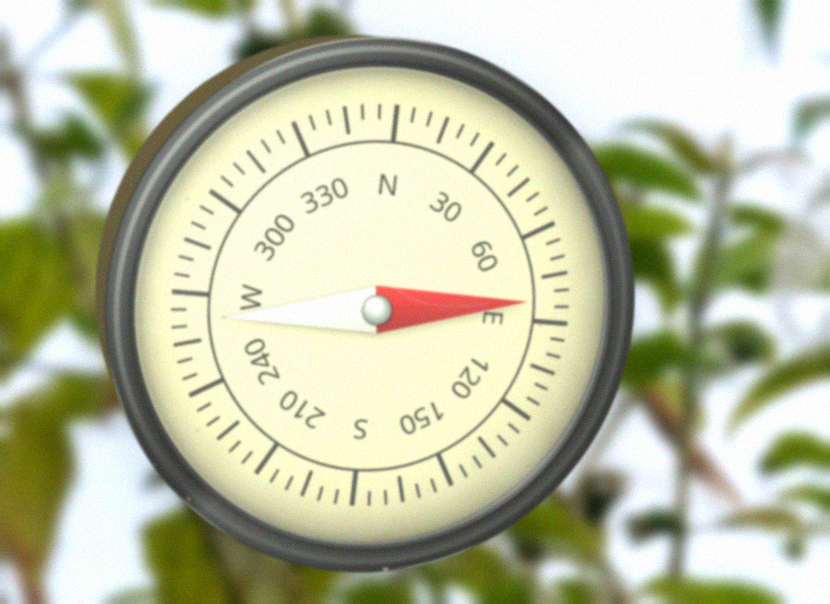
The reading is 82.5 °
